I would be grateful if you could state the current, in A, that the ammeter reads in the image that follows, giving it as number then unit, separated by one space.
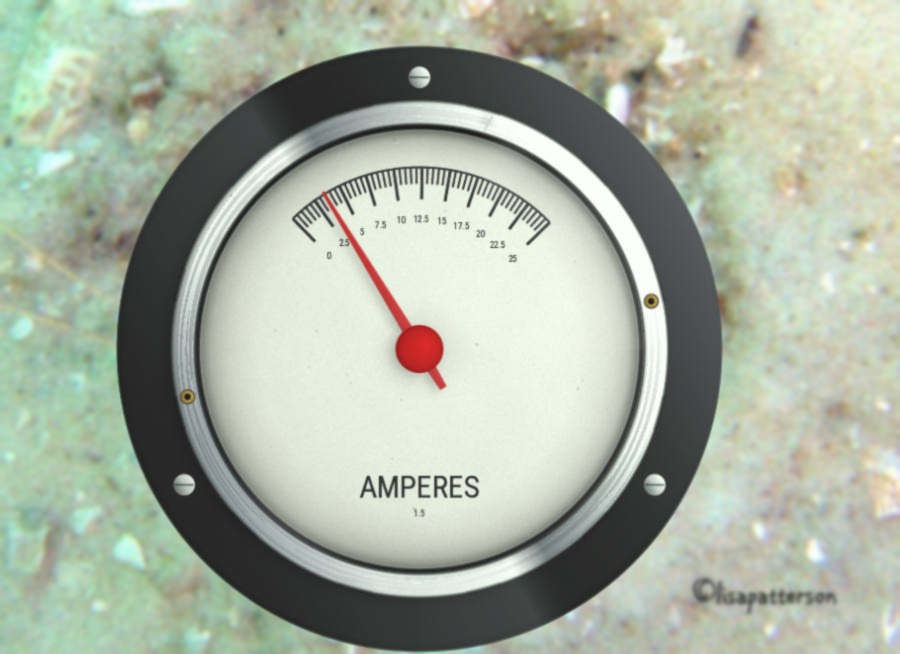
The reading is 3.5 A
